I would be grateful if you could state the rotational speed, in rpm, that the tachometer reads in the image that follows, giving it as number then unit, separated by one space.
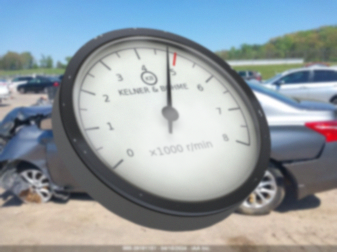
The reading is 4750 rpm
